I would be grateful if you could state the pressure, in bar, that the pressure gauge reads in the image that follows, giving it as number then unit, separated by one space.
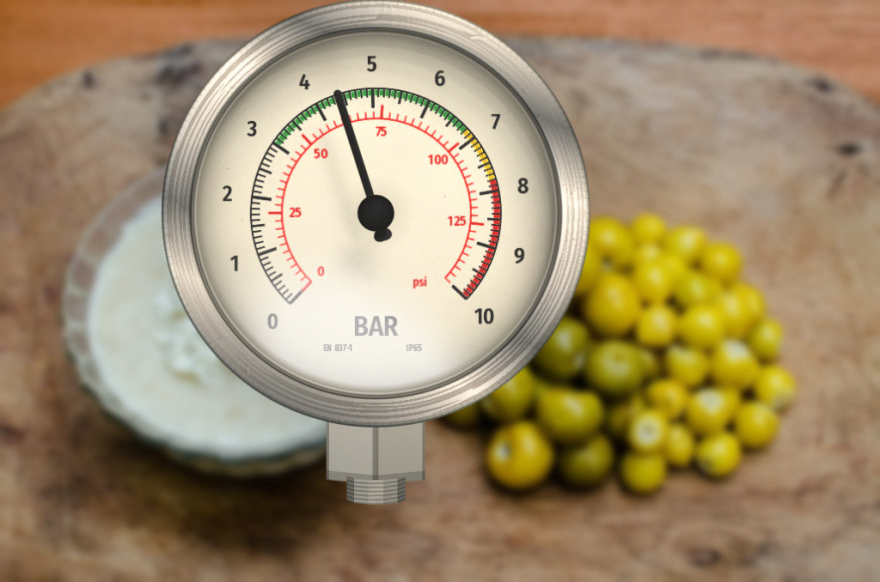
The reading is 4.4 bar
